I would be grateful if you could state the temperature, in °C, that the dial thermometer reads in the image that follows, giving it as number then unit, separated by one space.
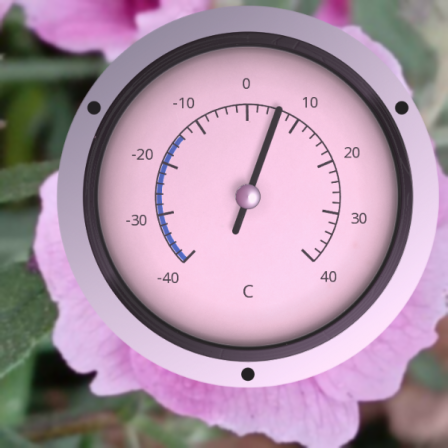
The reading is 6 °C
